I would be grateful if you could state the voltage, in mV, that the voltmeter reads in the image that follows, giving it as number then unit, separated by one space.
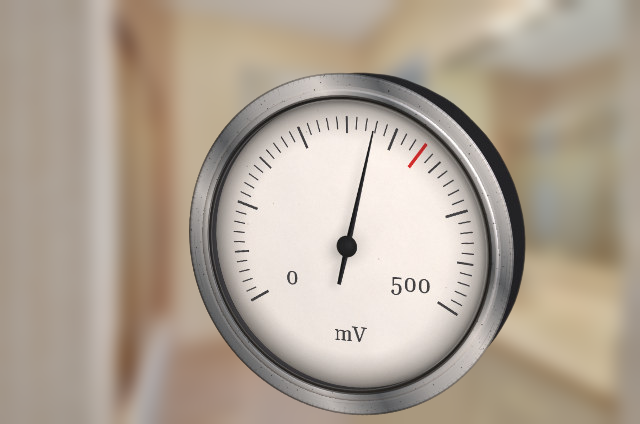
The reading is 280 mV
